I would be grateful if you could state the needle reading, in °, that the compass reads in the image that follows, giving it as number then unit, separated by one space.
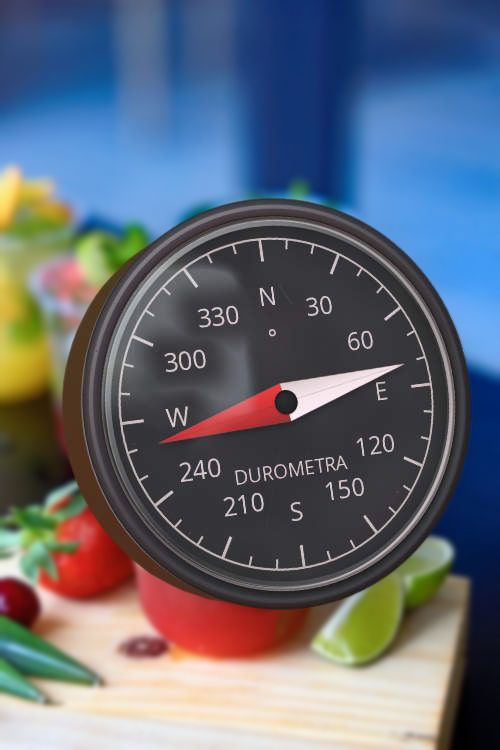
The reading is 260 °
